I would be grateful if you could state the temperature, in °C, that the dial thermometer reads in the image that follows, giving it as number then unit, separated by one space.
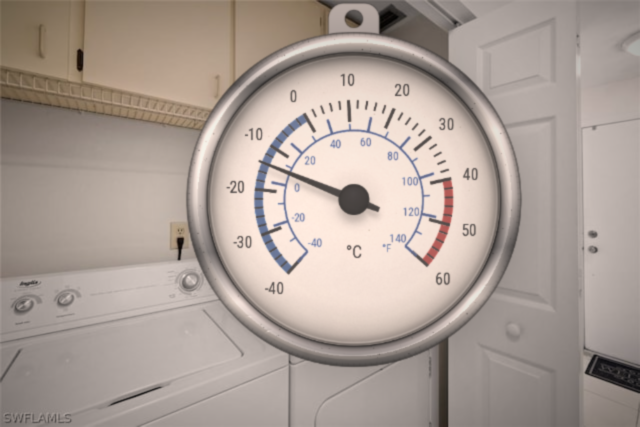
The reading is -14 °C
